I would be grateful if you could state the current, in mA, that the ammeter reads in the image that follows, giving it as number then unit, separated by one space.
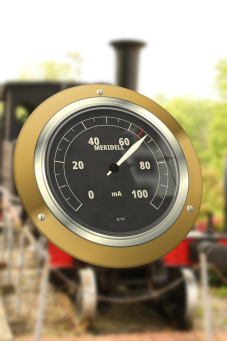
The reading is 67.5 mA
